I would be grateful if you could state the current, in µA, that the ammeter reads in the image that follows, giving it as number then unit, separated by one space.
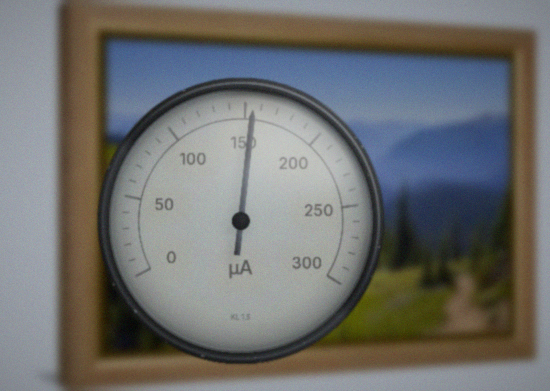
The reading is 155 µA
